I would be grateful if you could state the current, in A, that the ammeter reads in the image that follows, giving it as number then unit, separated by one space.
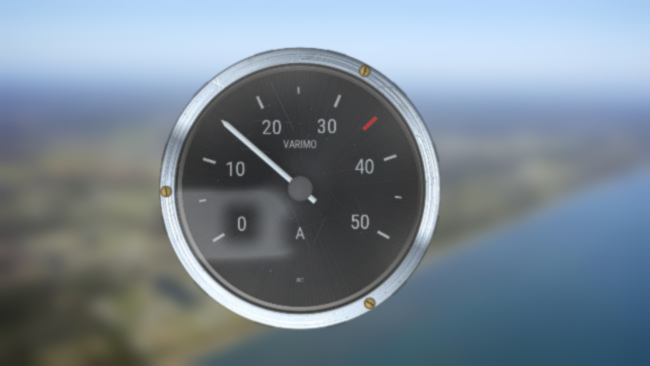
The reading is 15 A
